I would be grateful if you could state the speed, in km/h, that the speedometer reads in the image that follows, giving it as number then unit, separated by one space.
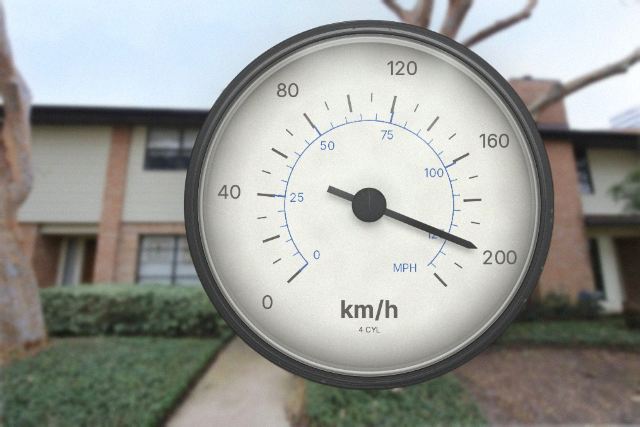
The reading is 200 km/h
